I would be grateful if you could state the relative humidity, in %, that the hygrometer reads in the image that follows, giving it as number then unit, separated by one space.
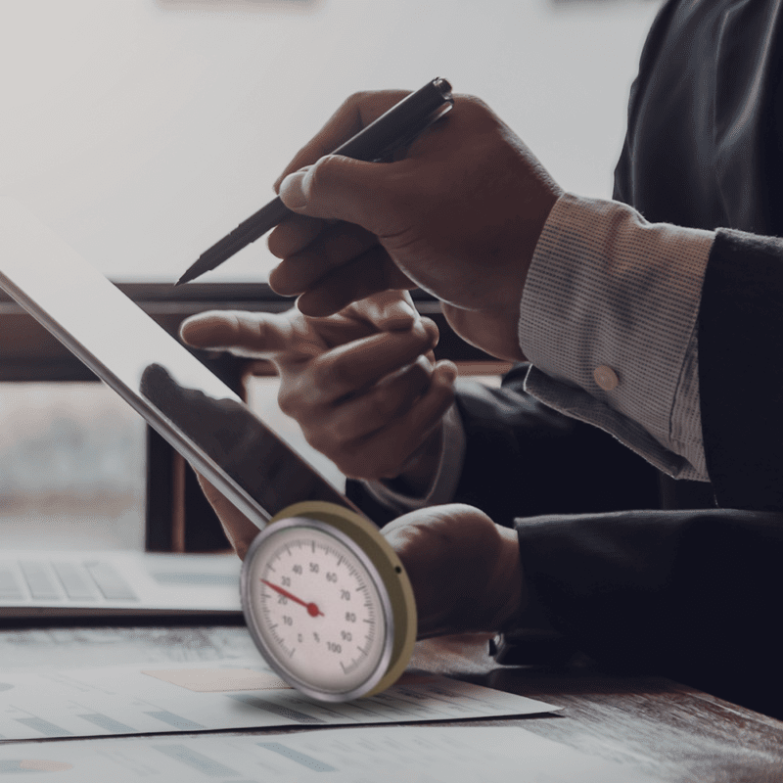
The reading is 25 %
